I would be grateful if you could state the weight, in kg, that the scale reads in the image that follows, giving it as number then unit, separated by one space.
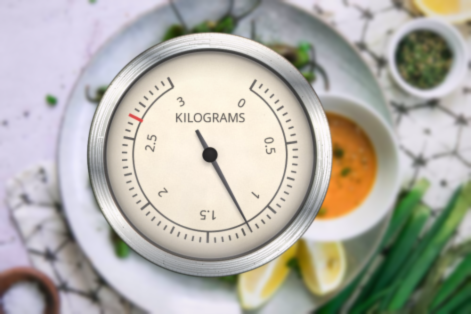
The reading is 1.2 kg
